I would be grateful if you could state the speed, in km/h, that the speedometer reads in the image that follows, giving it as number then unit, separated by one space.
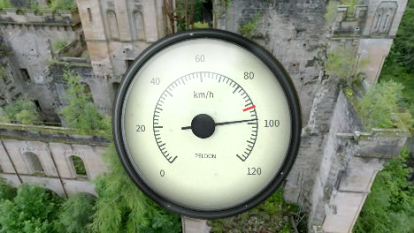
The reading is 98 km/h
